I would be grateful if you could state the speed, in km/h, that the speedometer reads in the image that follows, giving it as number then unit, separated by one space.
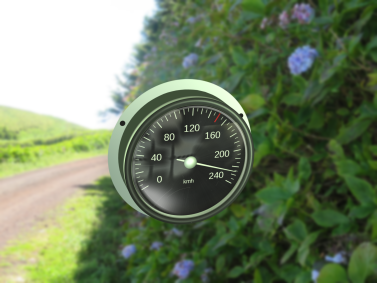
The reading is 225 km/h
